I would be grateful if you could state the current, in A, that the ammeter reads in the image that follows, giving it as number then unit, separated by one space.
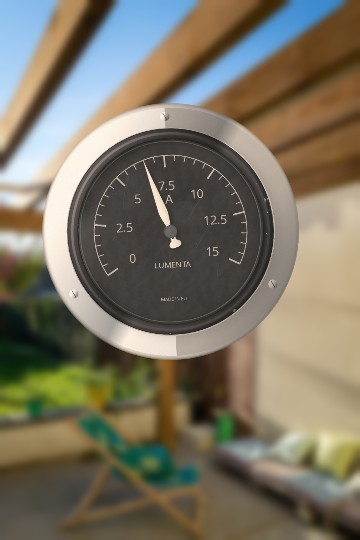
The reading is 6.5 A
